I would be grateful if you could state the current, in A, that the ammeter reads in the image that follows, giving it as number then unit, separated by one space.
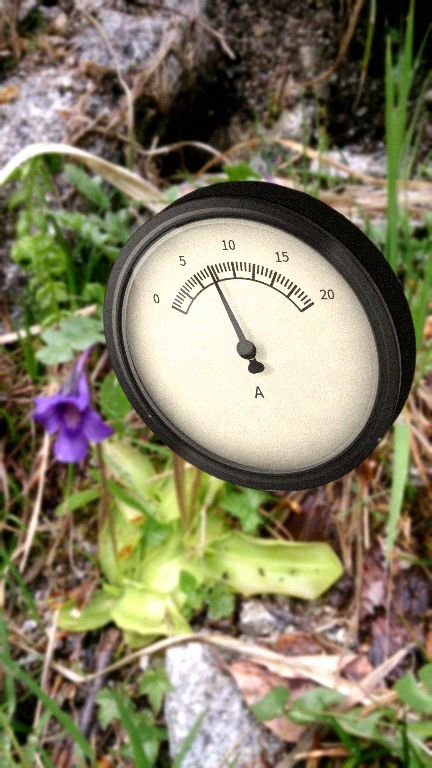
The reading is 7.5 A
